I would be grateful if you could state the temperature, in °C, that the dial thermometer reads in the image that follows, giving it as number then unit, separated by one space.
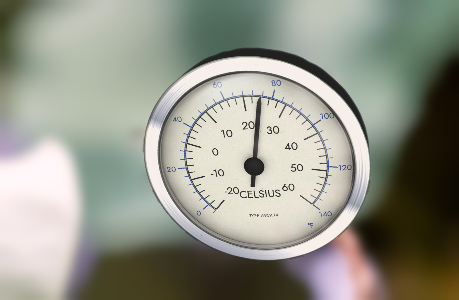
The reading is 24 °C
